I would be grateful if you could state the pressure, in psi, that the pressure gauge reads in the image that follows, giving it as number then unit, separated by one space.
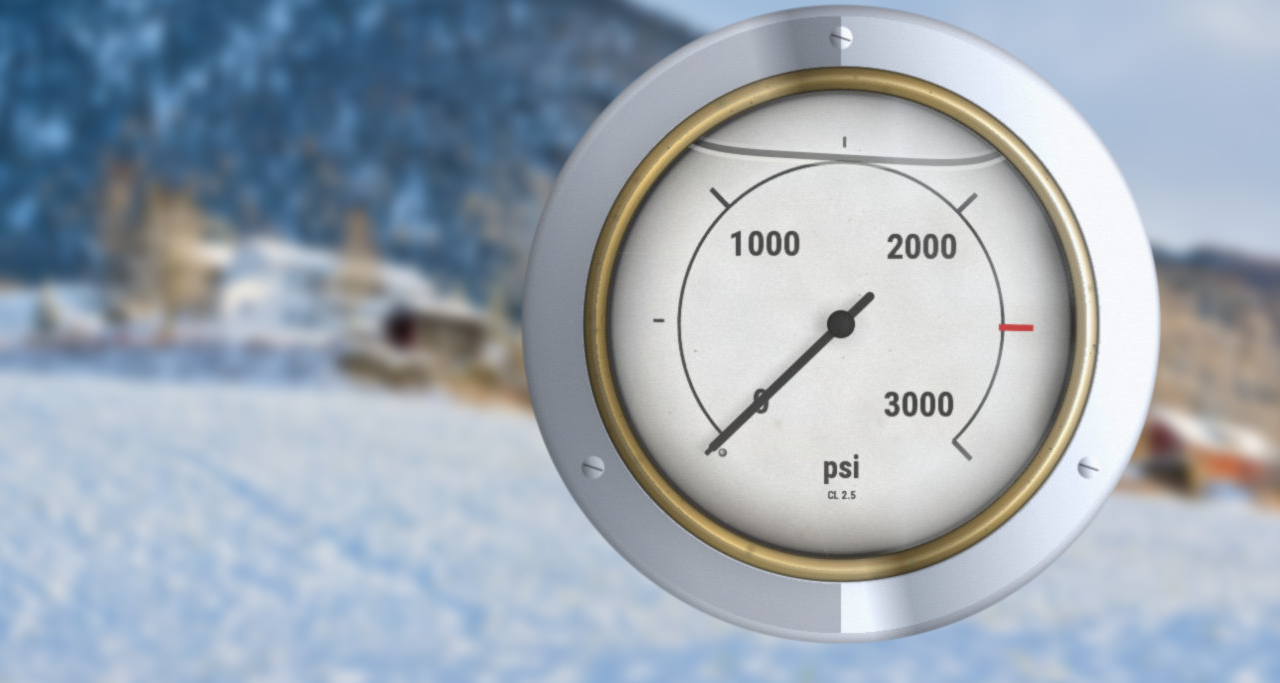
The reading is 0 psi
